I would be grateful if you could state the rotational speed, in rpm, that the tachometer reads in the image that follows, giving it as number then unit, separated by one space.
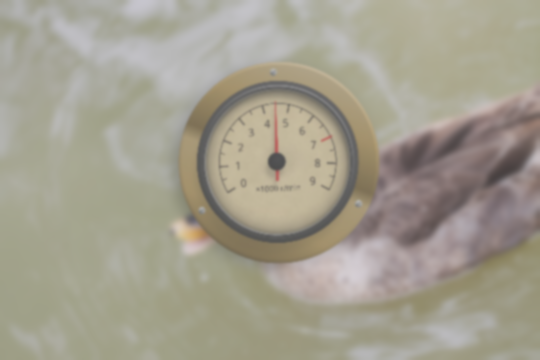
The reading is 4500 rpm
